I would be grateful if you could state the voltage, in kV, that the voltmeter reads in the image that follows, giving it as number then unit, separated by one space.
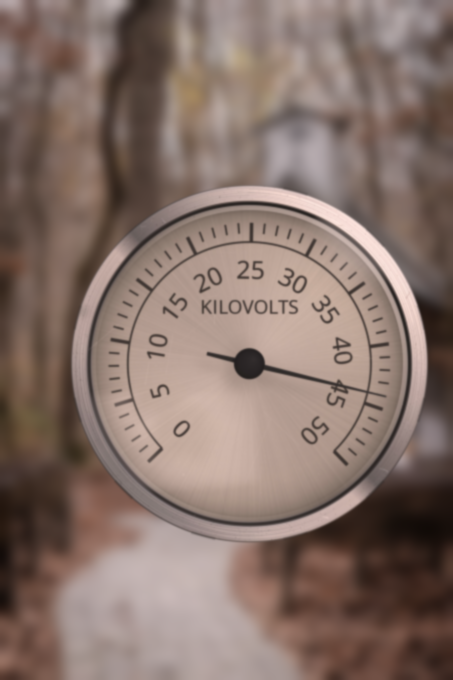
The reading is 44 kV
